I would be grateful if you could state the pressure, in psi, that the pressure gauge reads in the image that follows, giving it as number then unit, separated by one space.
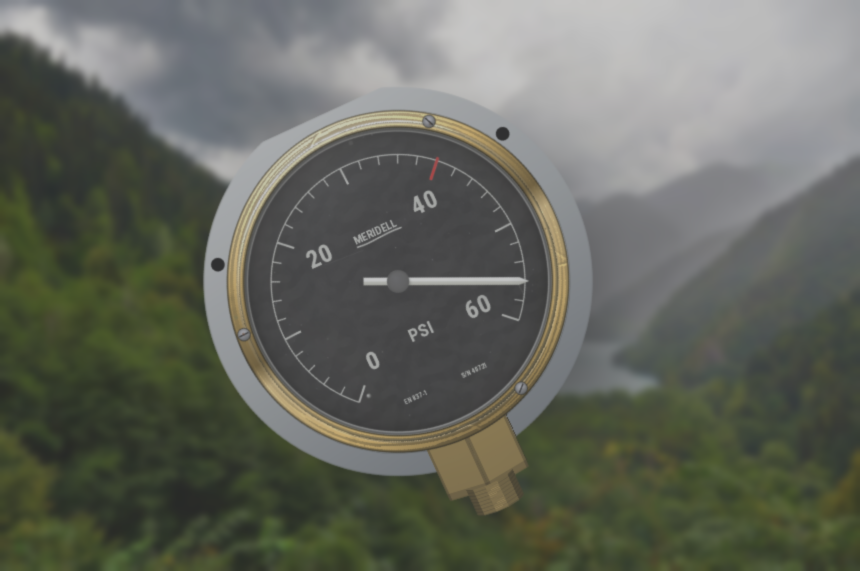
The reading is 56 psi
